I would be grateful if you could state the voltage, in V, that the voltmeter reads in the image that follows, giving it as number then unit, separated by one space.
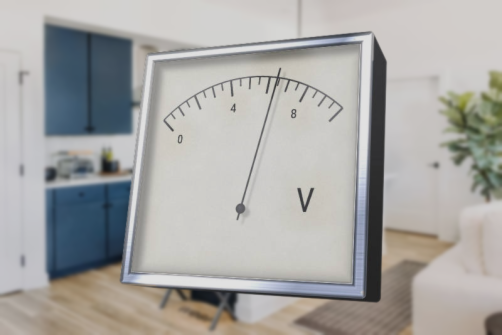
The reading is 6.5 V
